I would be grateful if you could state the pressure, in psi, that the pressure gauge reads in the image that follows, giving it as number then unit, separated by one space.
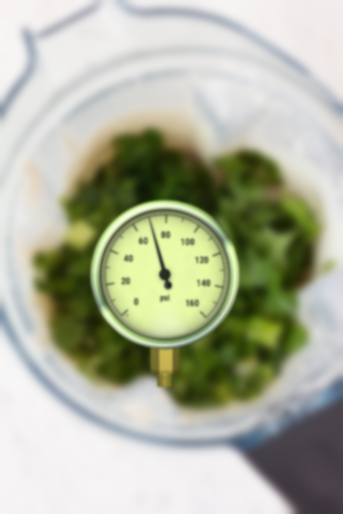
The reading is 70 psi
